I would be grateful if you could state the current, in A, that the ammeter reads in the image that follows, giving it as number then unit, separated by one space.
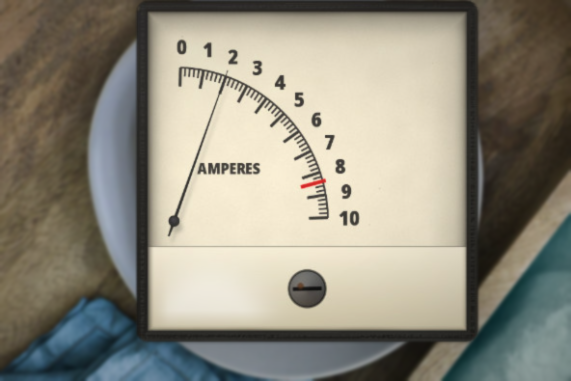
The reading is 2 A
